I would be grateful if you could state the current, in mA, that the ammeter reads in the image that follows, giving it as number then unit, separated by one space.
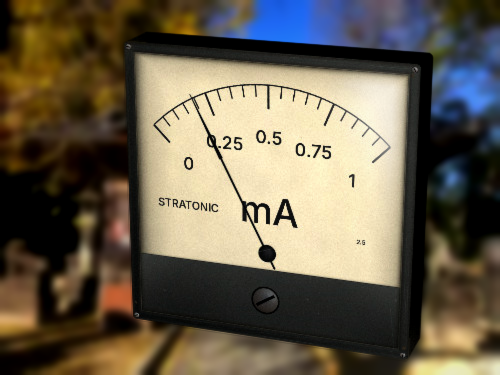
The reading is 0.2 mA
